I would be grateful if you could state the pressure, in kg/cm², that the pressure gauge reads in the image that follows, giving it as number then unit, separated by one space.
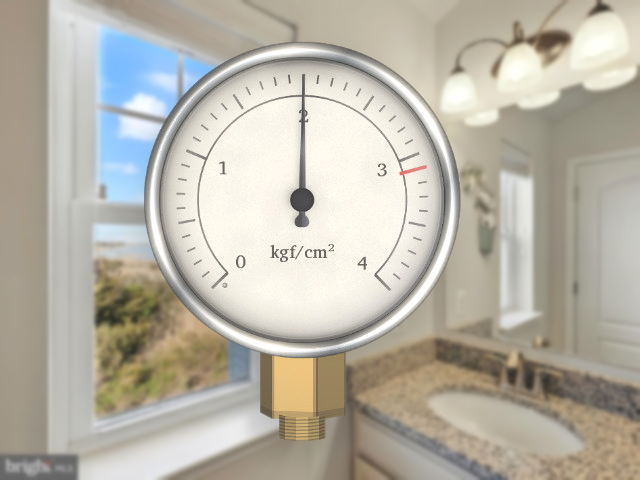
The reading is 2 kg/cm²
